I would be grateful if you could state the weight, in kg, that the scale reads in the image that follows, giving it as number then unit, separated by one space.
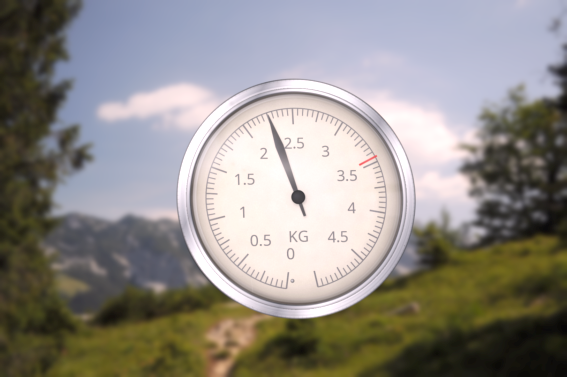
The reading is 2.25 kg
